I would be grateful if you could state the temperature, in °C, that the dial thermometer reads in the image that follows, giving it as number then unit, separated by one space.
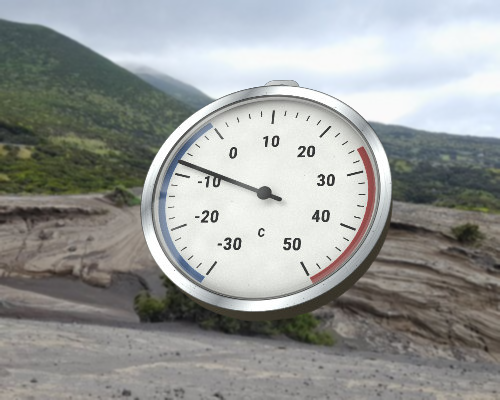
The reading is -8 °C
